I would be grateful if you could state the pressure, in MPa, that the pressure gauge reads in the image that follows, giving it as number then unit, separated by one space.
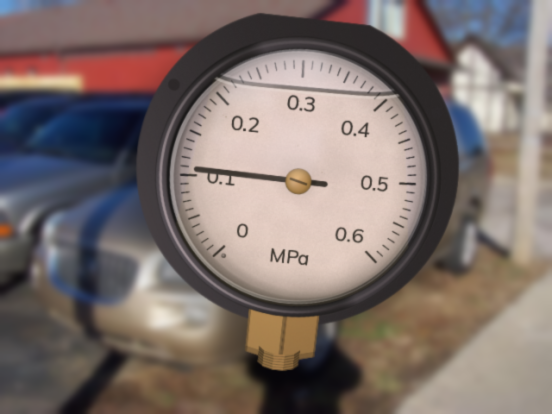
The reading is 0.11 MPa
